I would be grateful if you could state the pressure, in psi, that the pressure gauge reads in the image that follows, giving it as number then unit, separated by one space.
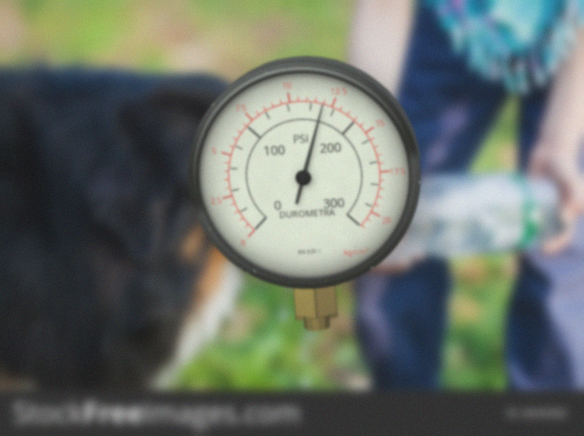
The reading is 170 psi
